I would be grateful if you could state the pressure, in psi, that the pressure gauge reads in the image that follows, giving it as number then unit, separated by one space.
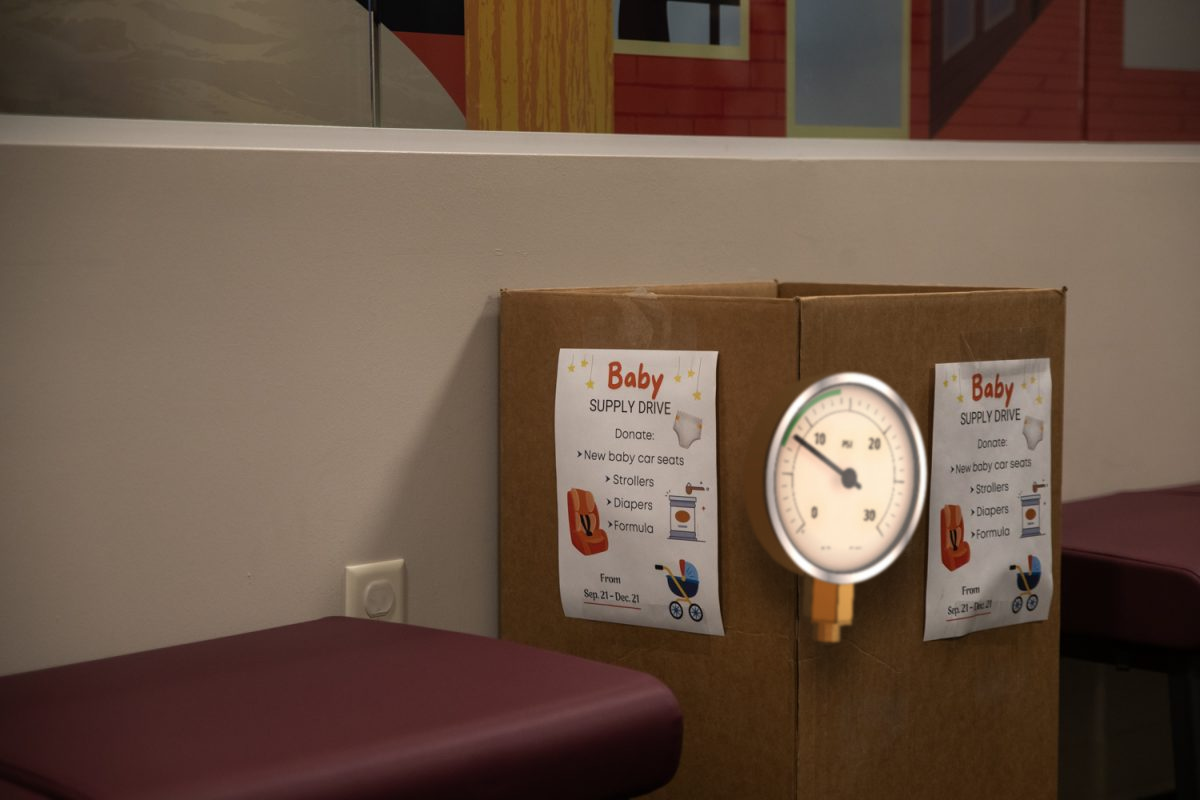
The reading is 8 psi
